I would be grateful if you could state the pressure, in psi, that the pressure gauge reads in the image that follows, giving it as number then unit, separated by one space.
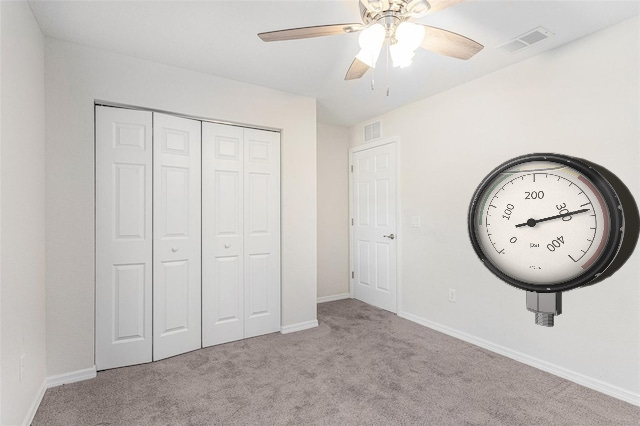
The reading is 310 psi
